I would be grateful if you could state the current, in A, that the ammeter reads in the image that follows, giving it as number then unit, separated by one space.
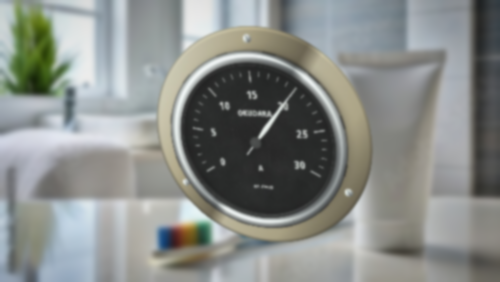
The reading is 20 A
